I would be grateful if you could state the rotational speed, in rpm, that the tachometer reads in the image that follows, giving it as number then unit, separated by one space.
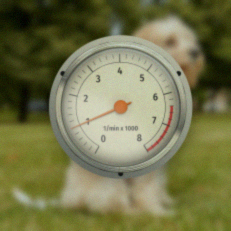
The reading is 1000 rpm
